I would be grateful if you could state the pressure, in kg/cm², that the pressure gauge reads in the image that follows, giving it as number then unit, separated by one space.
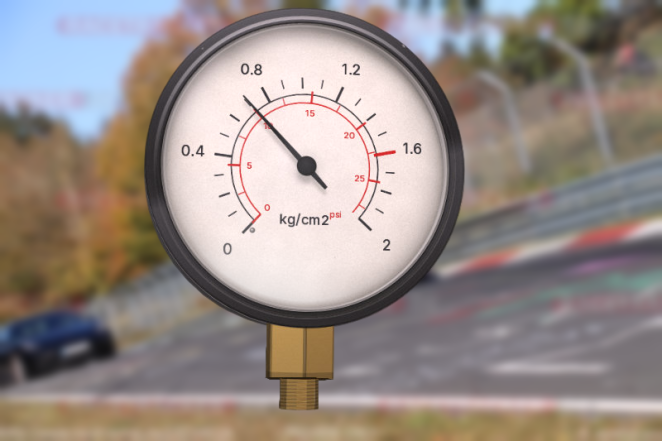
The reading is 0.7 kg/cm²
